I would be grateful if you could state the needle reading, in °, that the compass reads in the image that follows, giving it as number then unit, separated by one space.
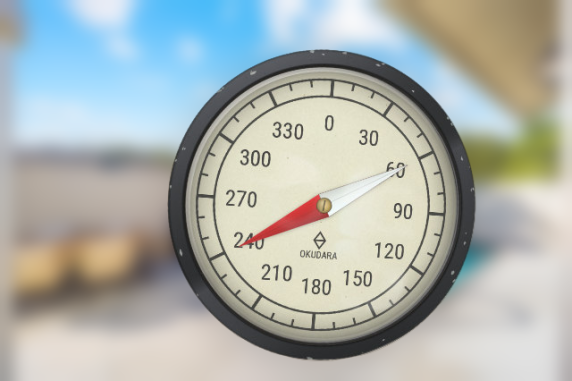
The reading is 240 °
